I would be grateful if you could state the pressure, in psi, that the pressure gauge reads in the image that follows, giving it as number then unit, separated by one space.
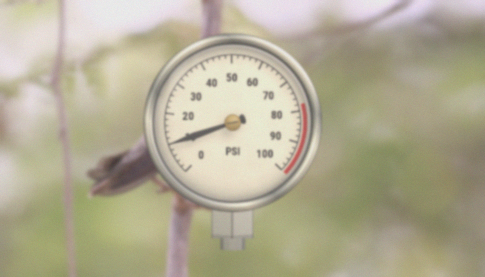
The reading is 10 psi
